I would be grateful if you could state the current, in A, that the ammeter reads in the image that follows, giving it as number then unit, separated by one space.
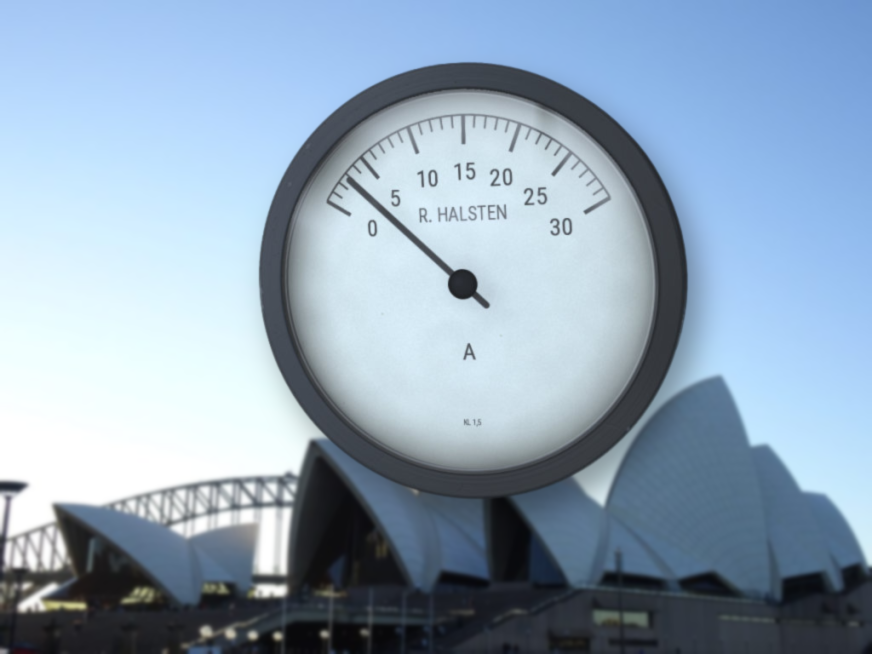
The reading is 3 A
